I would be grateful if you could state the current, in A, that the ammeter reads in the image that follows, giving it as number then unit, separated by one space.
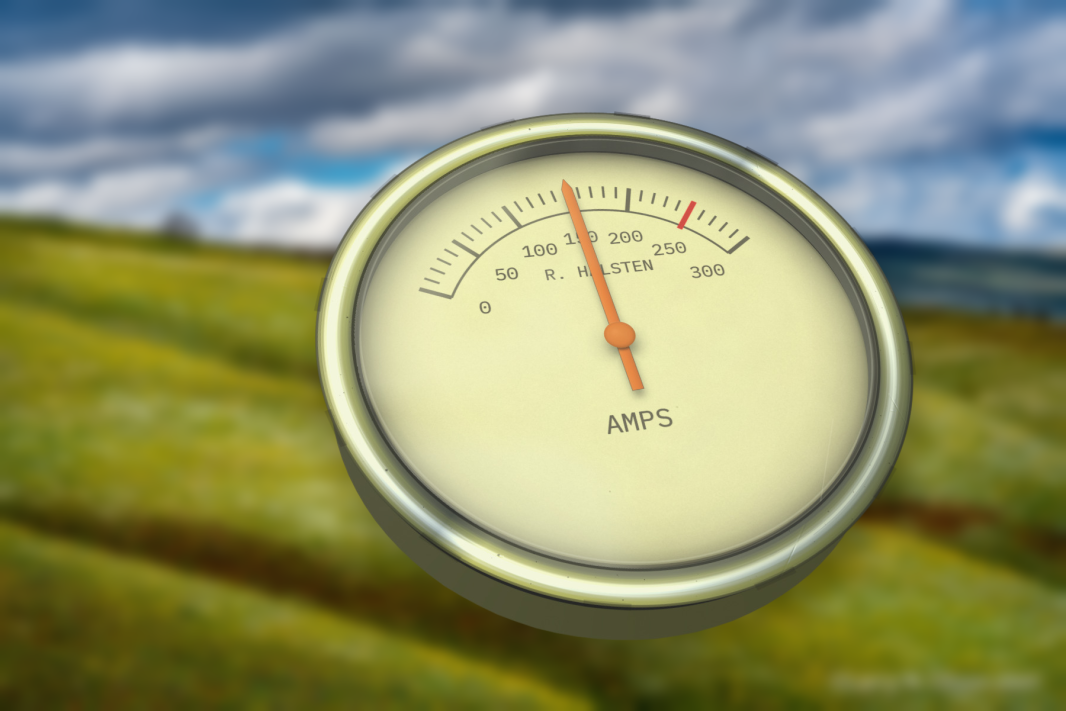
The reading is 150 A
